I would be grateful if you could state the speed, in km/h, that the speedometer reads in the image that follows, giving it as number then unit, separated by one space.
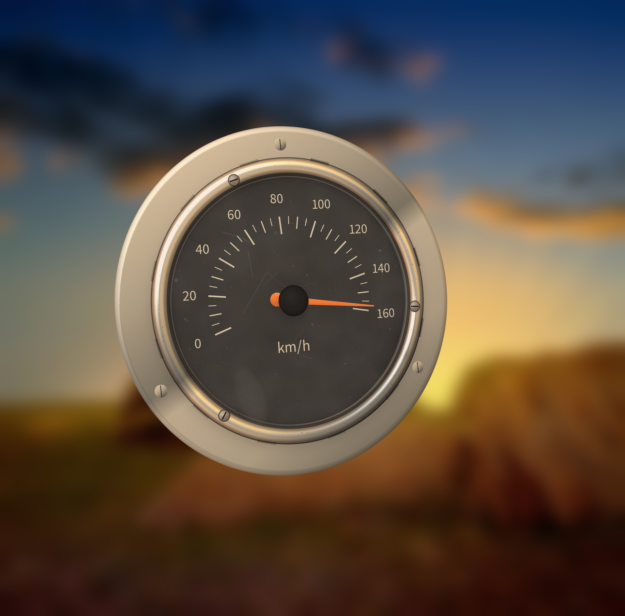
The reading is 157.5 km/h
